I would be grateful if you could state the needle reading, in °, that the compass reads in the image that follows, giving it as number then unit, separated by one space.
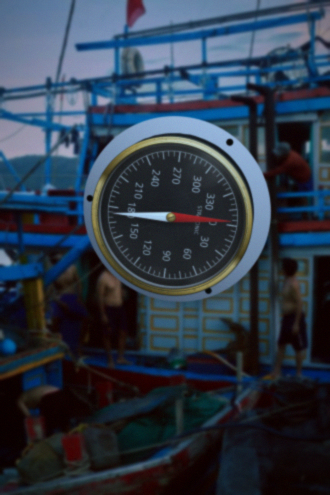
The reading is 355 °
